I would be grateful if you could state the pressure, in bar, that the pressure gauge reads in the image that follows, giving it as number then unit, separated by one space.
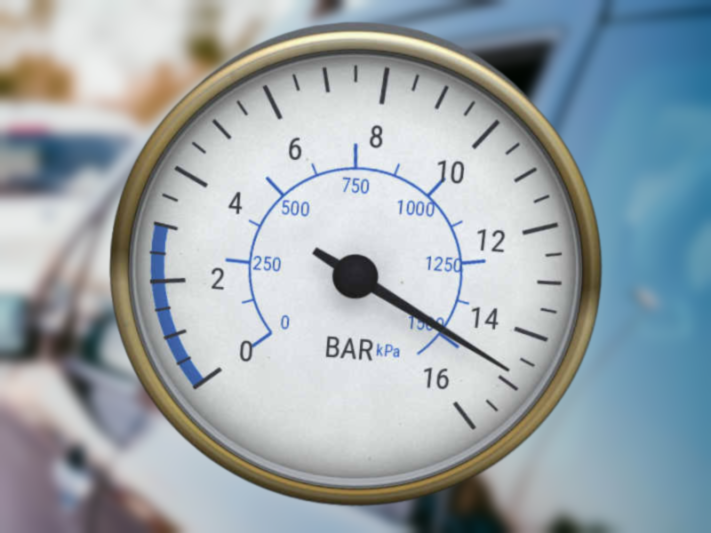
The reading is 14.75 bar
